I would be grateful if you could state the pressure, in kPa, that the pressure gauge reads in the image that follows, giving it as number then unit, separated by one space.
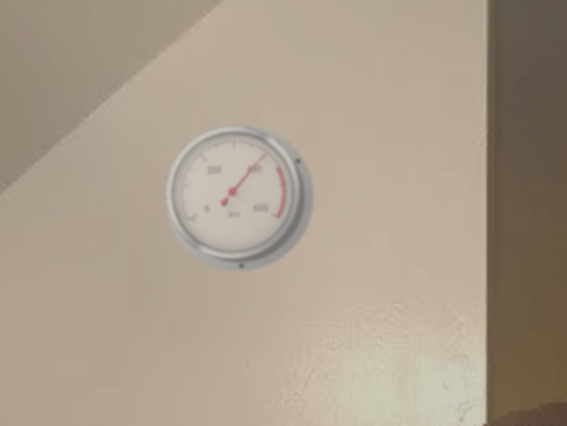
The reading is 400 kPa
